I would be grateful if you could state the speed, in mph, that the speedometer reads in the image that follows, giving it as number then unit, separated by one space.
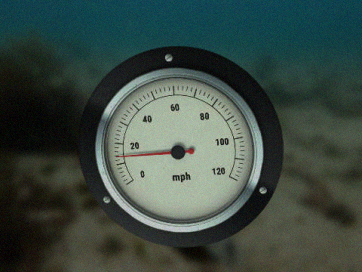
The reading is 14 mph
